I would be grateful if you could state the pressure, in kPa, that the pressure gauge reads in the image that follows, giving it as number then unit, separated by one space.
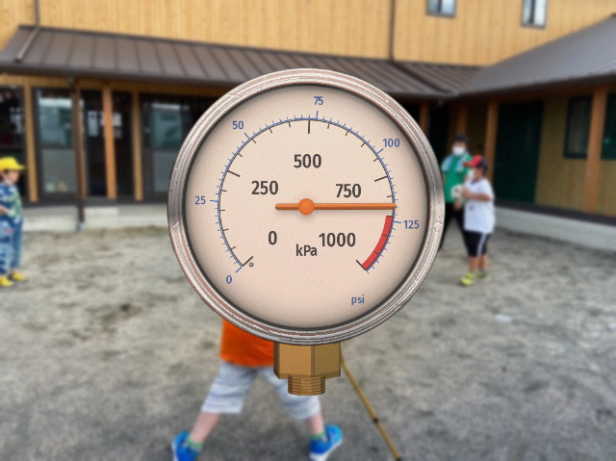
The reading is 825 kPa
